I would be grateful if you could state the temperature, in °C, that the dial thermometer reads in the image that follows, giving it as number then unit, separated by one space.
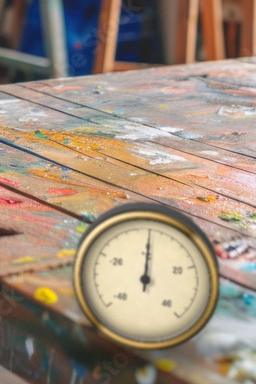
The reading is 0 °C
